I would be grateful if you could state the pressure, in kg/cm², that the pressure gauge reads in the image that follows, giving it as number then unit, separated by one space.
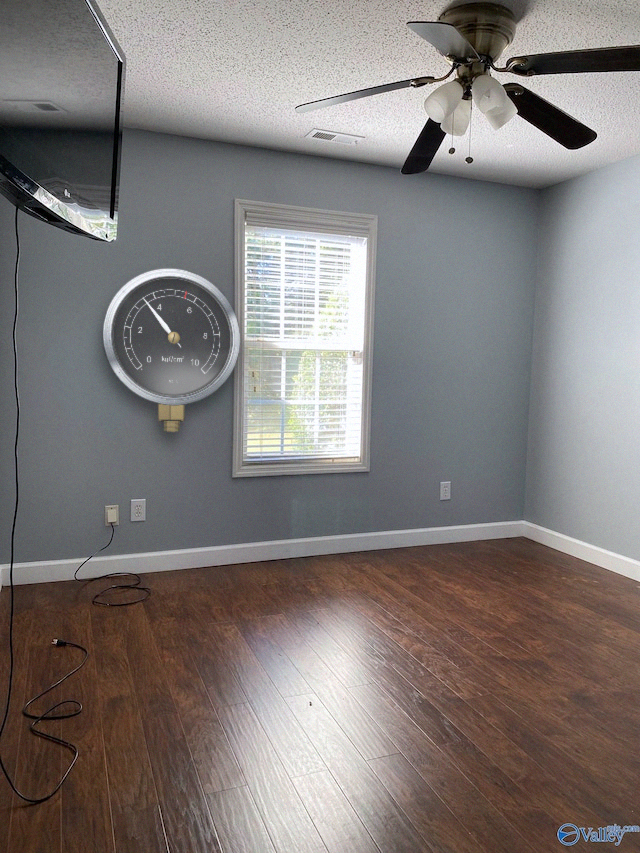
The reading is 3.5 kg/cm²
